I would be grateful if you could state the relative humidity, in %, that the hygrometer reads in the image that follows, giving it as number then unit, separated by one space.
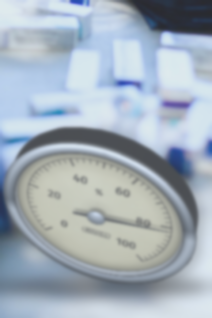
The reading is 80 %
